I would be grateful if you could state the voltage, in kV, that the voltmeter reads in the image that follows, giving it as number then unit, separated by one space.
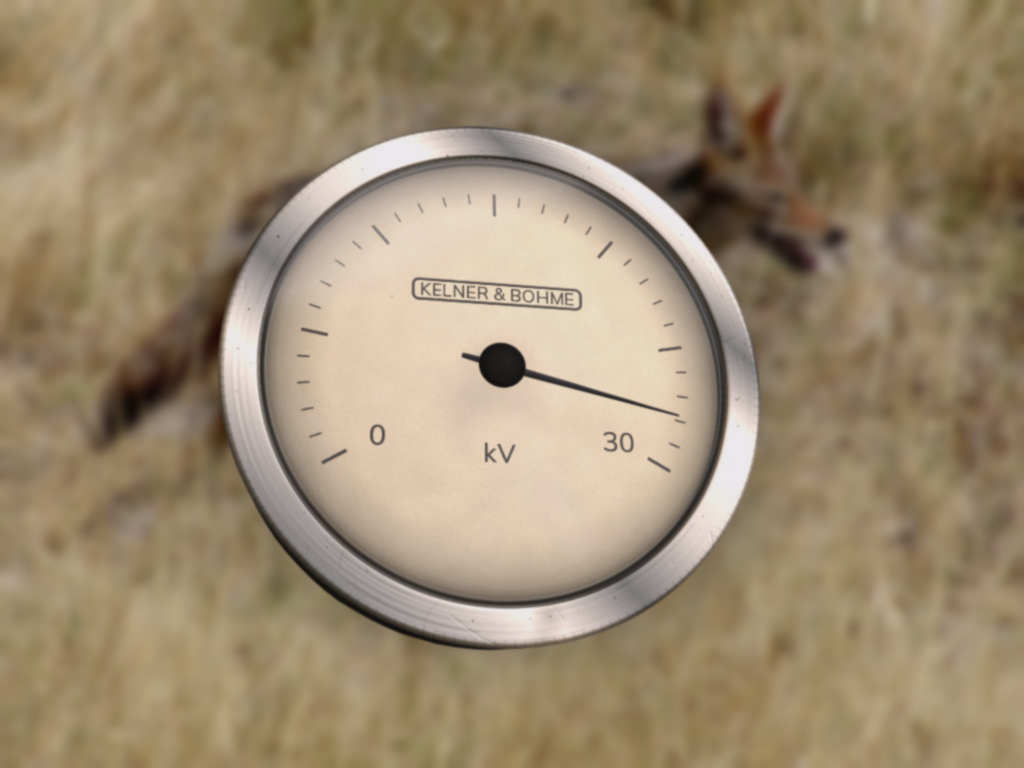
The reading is 28 kV
